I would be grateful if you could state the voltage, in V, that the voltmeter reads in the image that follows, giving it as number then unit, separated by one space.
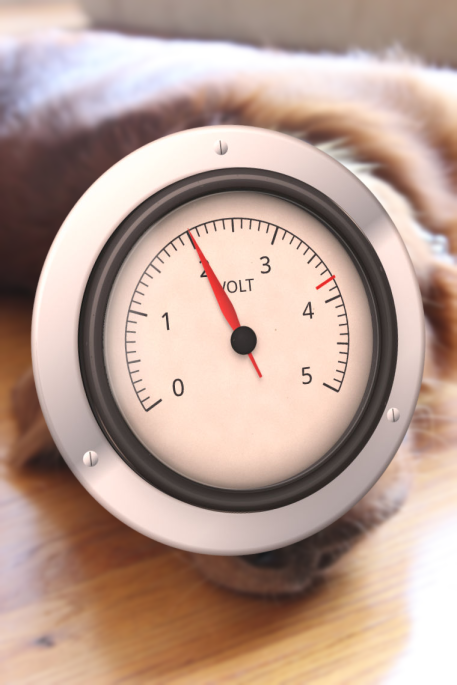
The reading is 2 V
